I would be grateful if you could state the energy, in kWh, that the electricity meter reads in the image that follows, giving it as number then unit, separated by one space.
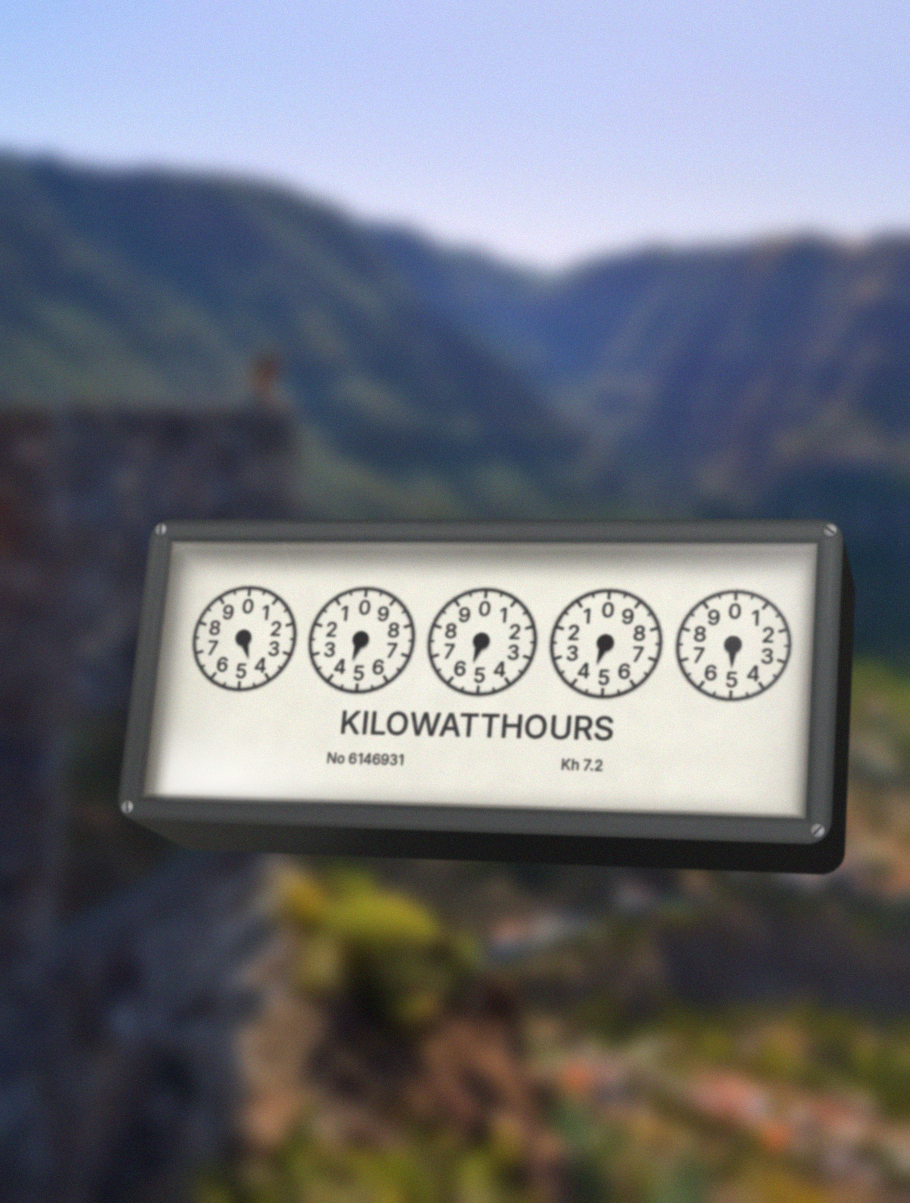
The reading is 44545 kWh
